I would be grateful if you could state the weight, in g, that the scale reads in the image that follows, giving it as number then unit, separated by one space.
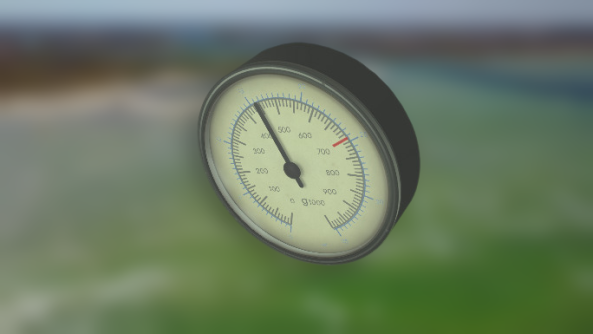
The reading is 450 g
